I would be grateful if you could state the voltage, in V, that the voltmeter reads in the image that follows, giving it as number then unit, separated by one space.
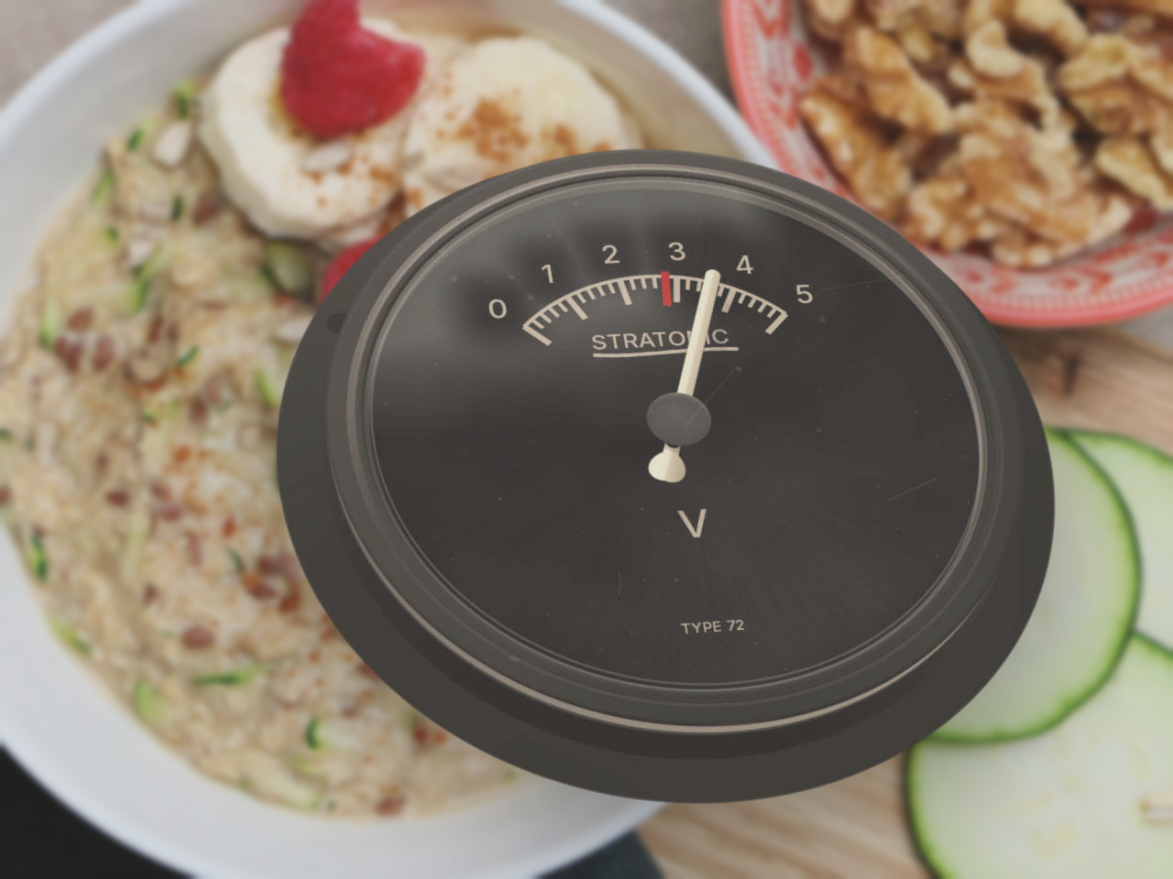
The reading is 3.6 V
